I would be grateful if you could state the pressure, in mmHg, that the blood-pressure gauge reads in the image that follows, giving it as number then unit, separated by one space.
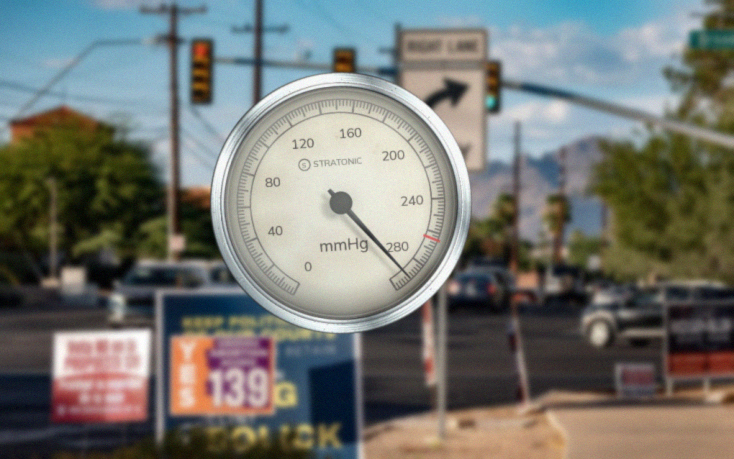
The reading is 290 mmHg
